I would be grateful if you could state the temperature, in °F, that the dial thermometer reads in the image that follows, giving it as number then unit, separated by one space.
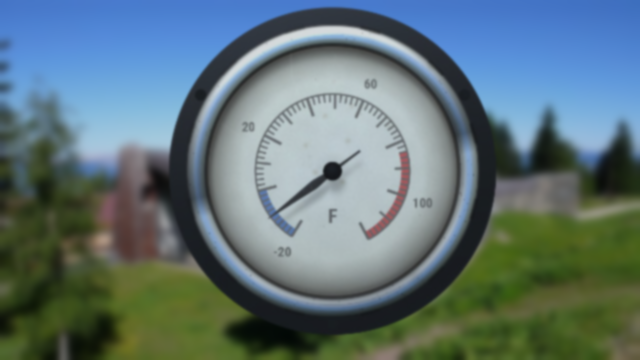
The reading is -10 °F
